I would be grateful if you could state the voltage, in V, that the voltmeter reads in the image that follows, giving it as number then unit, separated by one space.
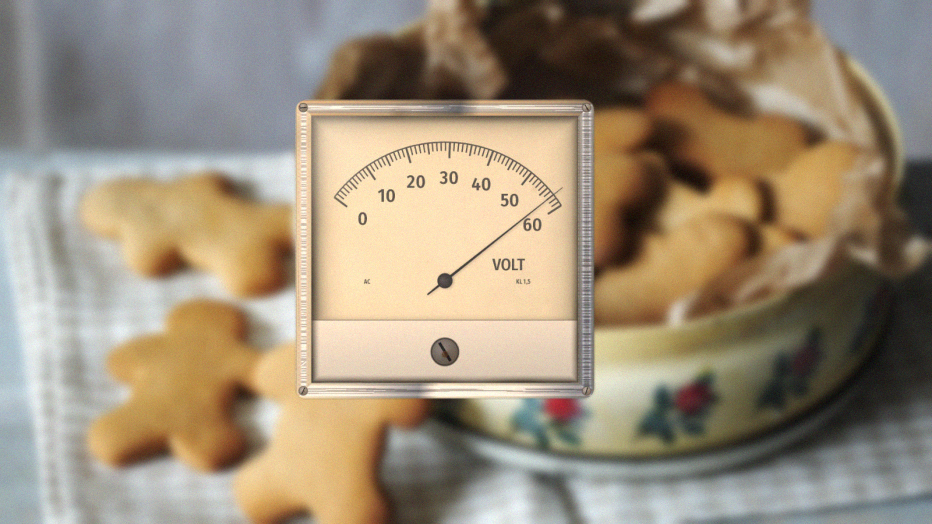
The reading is 57 V
